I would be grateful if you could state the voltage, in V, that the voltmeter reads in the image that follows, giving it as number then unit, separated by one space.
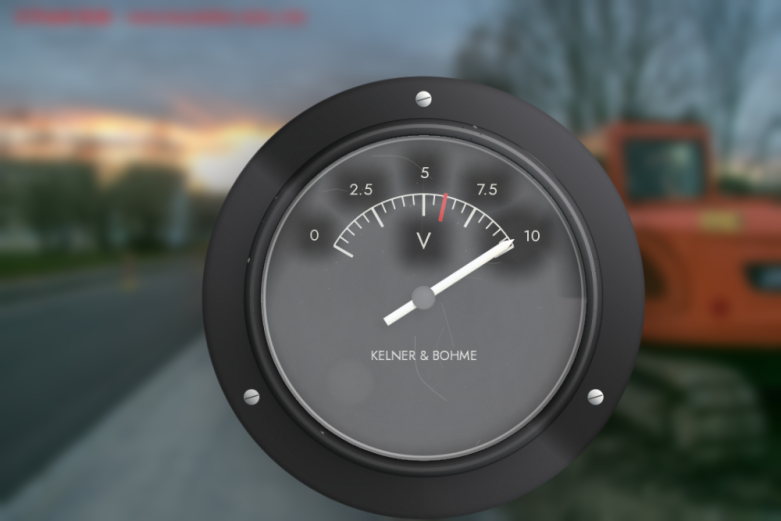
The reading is 9.75 V
